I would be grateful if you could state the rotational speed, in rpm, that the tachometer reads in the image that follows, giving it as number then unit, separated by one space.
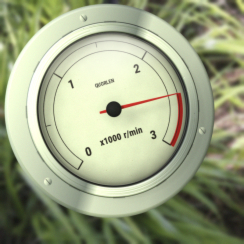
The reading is 2500 rpm
